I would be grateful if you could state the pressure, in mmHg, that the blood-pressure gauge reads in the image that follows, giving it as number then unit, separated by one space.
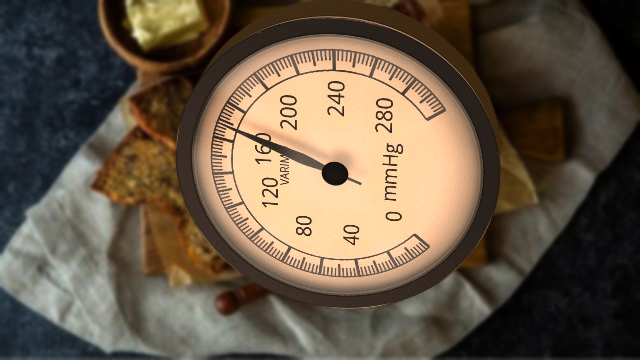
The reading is 170 mmHg
